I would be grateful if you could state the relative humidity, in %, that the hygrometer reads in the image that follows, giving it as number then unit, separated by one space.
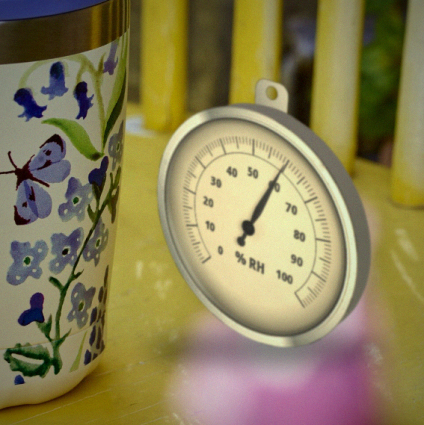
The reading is 60 %
